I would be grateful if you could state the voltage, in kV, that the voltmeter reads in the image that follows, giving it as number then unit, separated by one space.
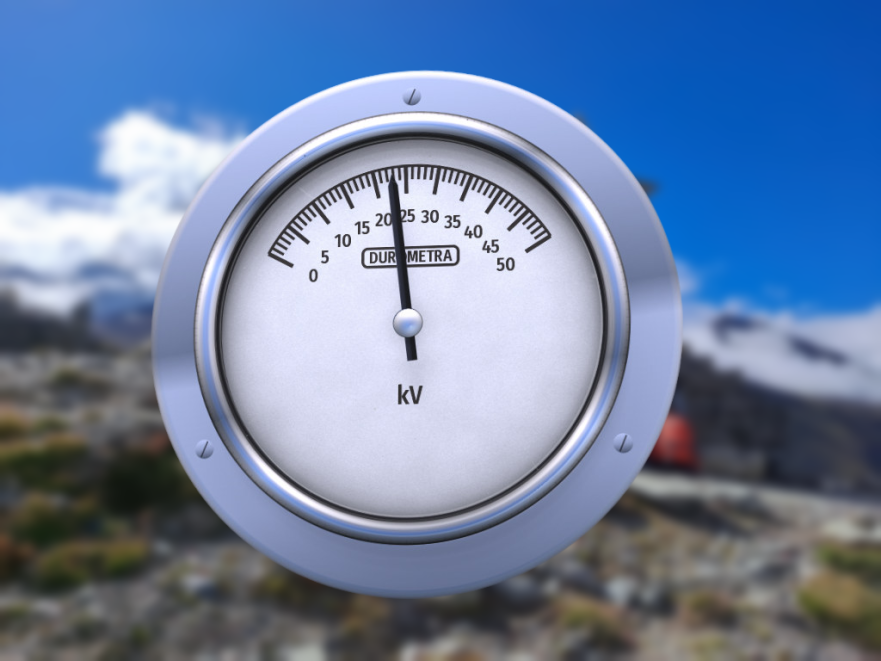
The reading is 23 kV
